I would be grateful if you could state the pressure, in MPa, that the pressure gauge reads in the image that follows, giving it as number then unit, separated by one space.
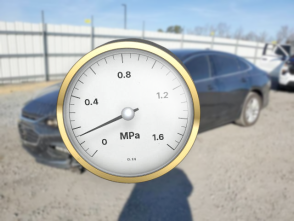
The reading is 0.15 MPa
